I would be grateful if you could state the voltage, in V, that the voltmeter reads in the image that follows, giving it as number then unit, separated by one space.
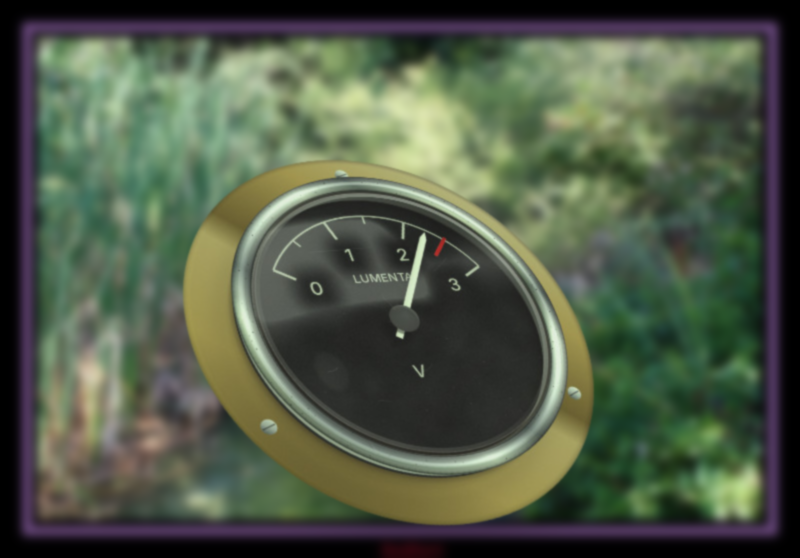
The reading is 2.25 V
